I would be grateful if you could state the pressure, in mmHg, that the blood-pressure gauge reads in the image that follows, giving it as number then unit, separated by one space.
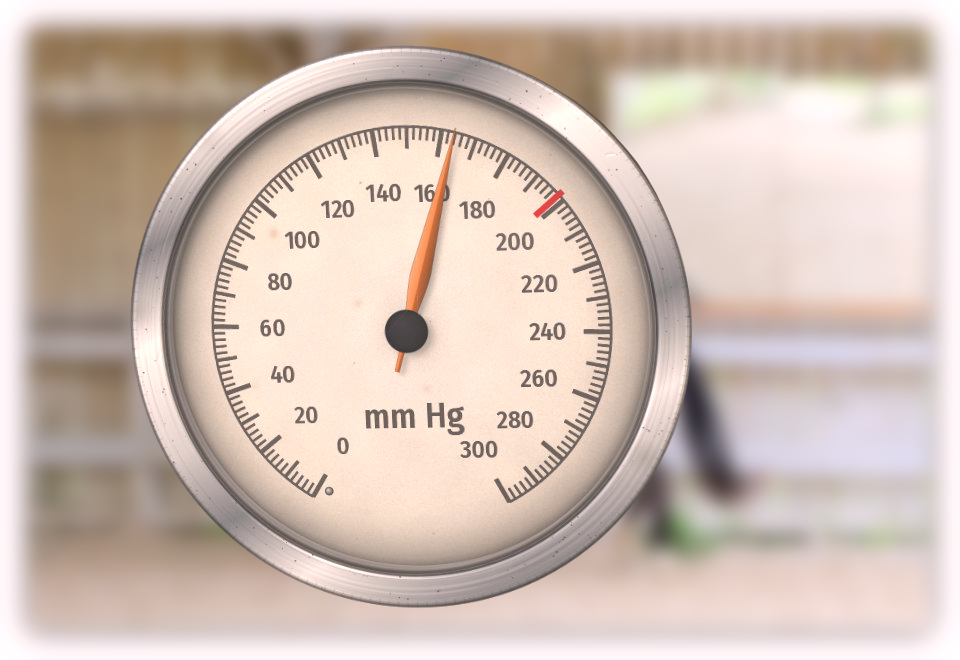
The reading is 164 mmHg
